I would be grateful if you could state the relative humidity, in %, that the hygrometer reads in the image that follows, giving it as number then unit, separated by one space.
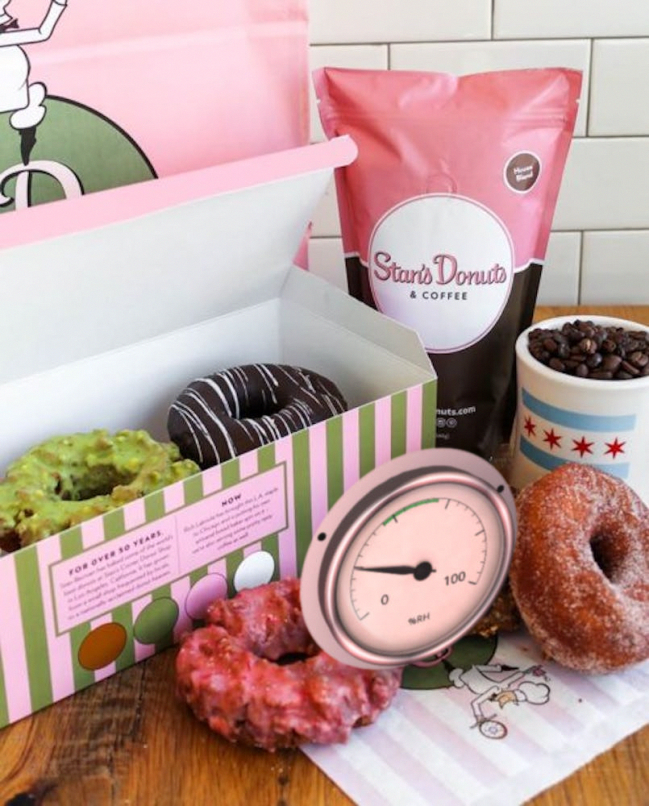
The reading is 20 %
